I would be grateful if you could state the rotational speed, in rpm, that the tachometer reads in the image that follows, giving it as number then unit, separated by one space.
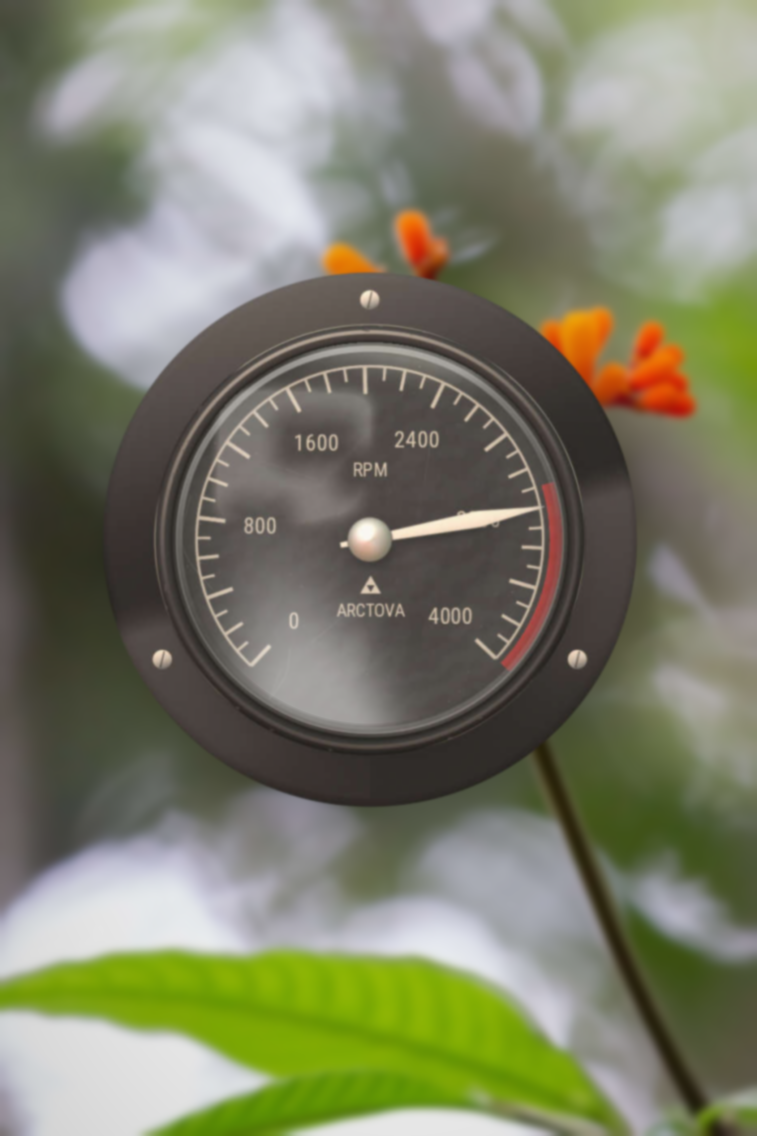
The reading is 3200 rpm
